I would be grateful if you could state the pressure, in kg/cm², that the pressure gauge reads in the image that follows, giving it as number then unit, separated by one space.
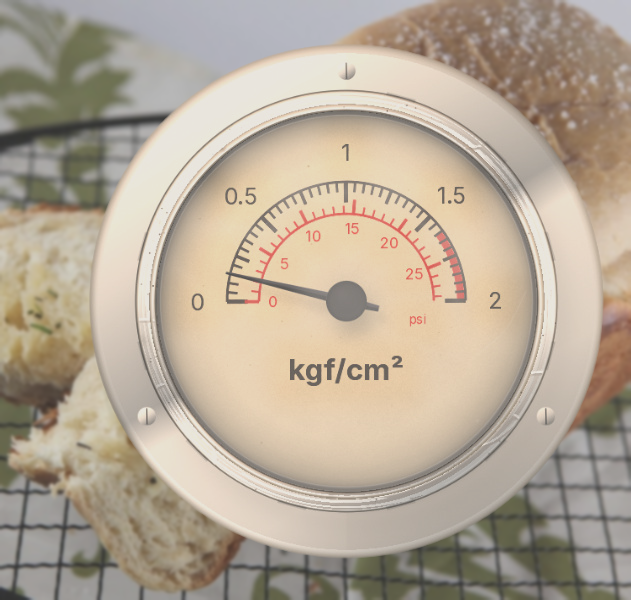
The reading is 0.15 kg/cm²
